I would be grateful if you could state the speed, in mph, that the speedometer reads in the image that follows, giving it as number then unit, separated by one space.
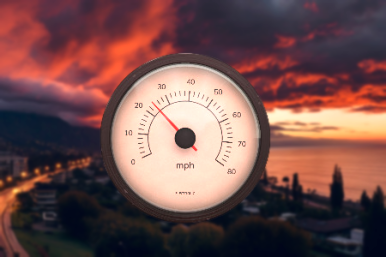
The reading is 24 mph
